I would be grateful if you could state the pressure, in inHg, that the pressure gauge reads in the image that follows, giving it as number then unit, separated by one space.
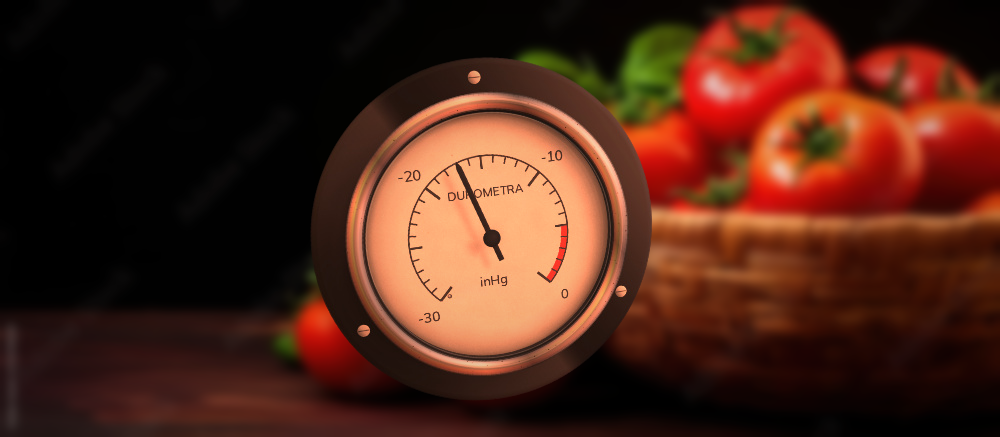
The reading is -17 inHg
